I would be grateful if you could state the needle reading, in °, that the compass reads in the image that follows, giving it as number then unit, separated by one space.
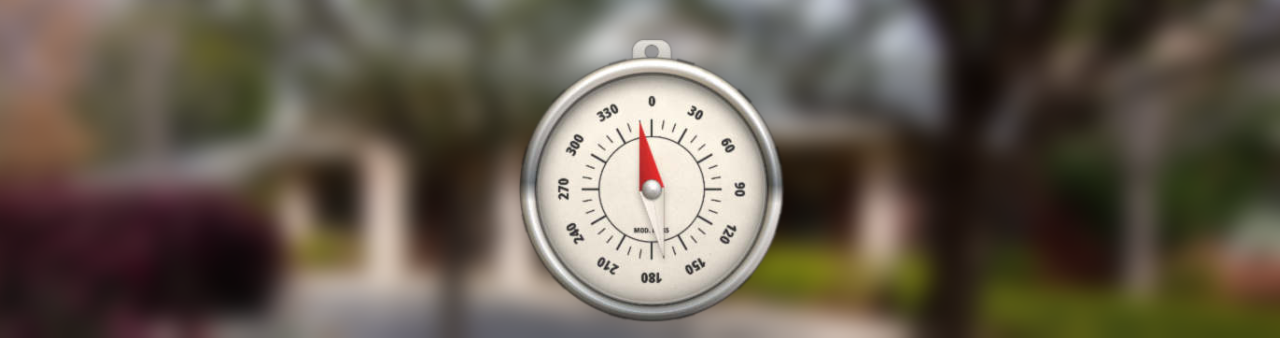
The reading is 350 °
